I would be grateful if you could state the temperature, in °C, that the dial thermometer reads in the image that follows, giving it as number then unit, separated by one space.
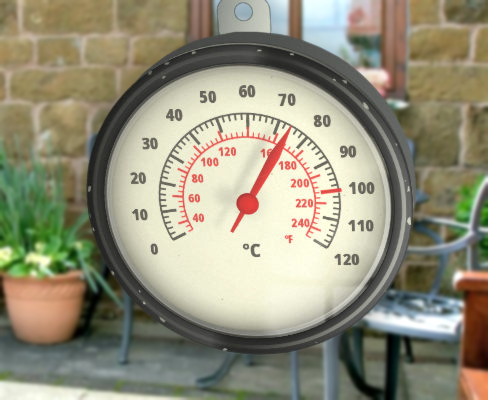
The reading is 74 °C
